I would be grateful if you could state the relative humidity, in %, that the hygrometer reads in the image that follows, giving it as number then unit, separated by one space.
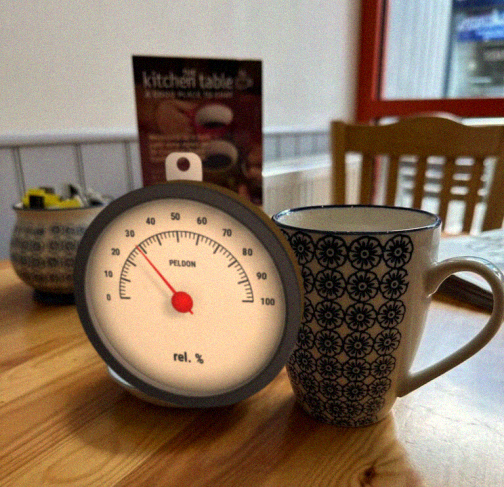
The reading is 30 %
